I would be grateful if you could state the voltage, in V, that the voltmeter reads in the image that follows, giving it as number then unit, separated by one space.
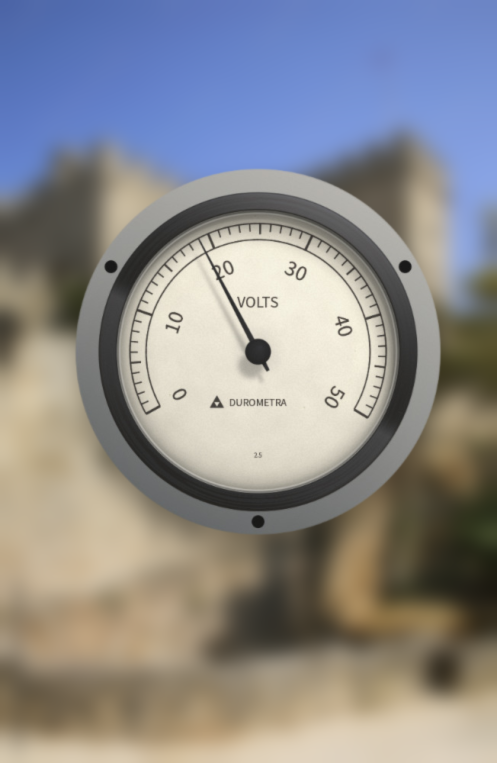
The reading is 19 V
